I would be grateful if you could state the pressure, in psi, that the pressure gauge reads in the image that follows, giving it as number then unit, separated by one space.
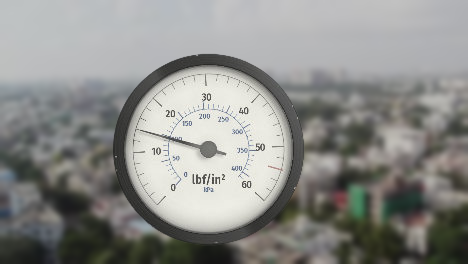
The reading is 14 psi
